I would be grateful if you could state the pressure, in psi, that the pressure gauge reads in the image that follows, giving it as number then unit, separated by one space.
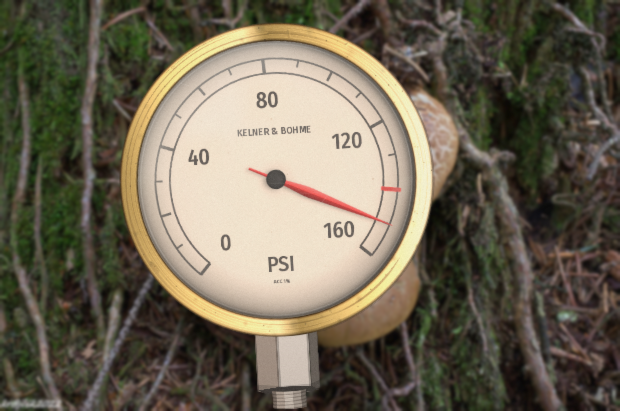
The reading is 150 psi
